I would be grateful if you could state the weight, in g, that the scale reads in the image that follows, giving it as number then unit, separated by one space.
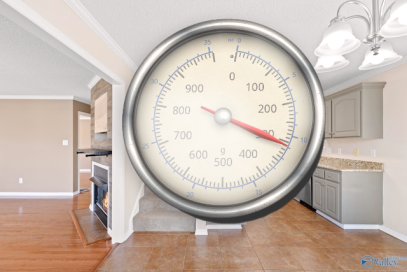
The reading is 310 g
